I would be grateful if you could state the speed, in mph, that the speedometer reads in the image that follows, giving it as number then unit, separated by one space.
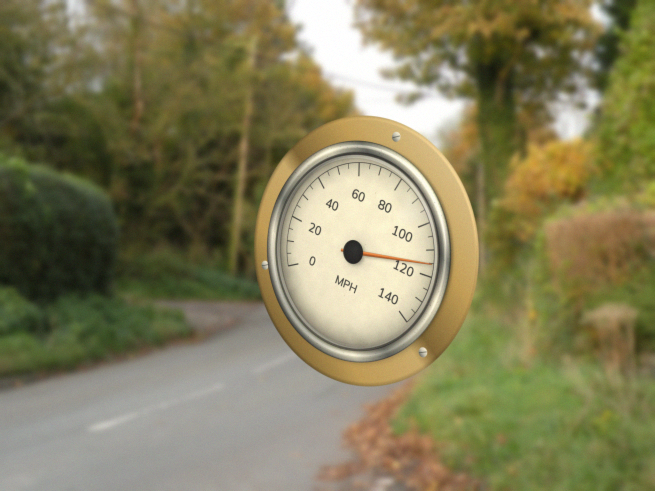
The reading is 115 mph
